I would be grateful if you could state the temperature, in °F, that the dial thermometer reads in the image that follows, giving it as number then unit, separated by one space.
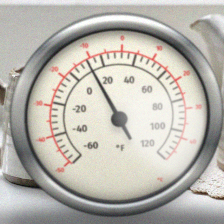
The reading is 12 °F
